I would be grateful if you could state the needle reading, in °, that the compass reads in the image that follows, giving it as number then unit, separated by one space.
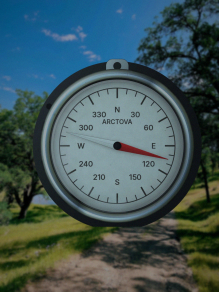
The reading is 105 °
